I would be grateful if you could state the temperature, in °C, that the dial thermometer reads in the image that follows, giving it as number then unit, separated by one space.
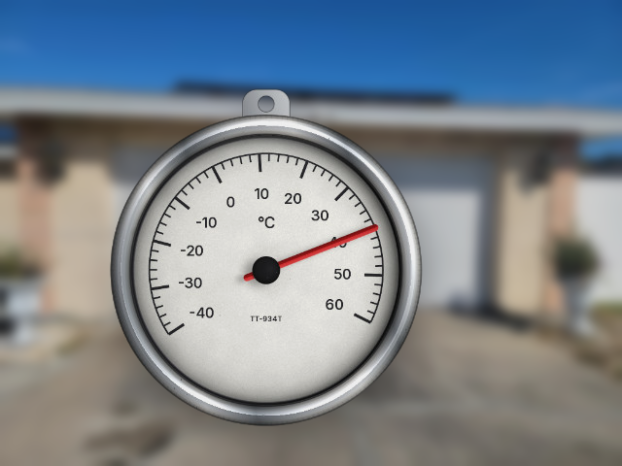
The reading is 40 °C
